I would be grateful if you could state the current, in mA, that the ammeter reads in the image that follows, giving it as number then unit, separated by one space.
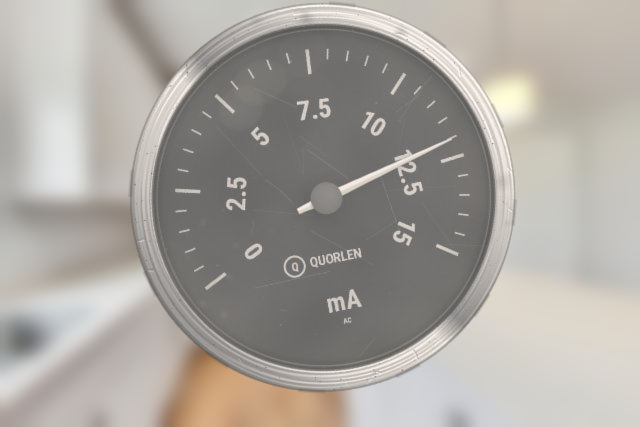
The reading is 12 mA
